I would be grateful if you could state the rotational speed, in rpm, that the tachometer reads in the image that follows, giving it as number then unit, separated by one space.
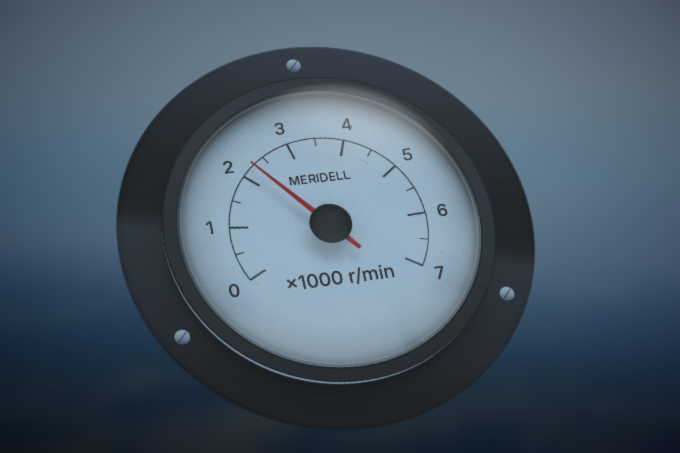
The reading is 2250 rpm
